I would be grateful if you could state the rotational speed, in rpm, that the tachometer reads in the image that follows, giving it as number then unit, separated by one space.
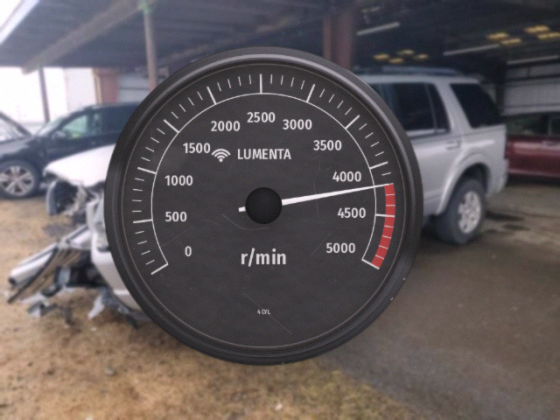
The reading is 4200 rpm
